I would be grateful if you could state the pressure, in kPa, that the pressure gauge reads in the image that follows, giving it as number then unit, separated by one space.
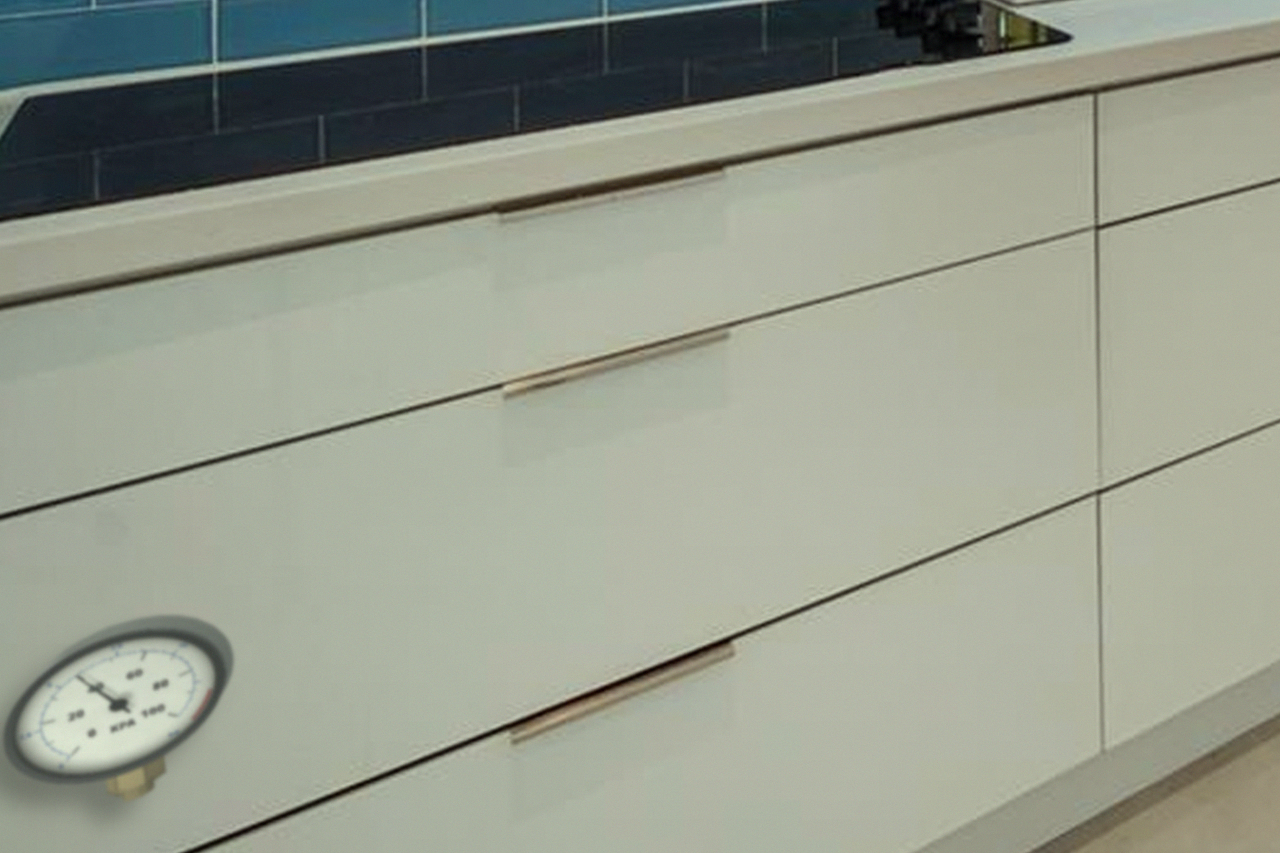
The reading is 40 kPa
